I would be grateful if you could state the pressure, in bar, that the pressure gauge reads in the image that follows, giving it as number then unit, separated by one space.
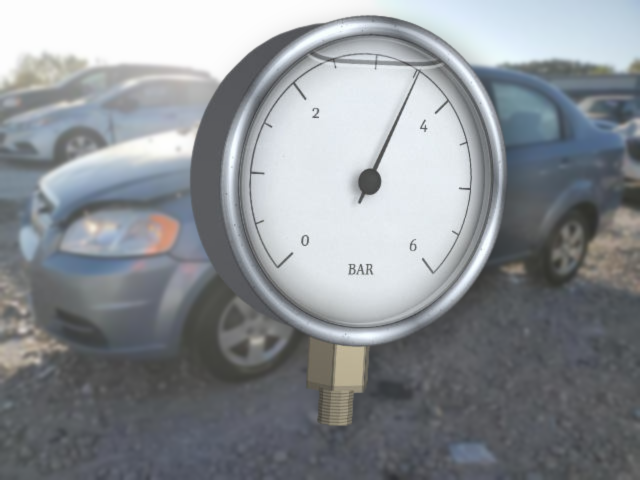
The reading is 3.5 bar
